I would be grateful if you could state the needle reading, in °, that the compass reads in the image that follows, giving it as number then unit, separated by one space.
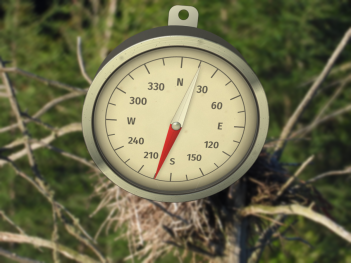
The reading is 195 °
